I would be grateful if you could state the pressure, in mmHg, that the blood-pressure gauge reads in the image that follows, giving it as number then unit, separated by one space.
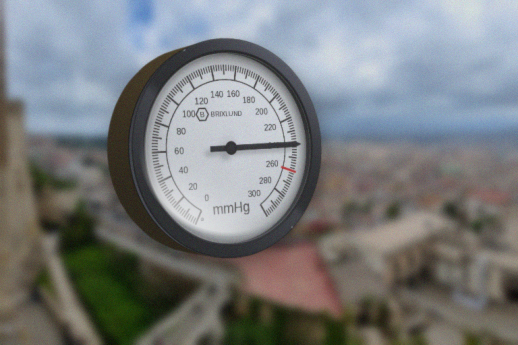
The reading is 240 mmHg
